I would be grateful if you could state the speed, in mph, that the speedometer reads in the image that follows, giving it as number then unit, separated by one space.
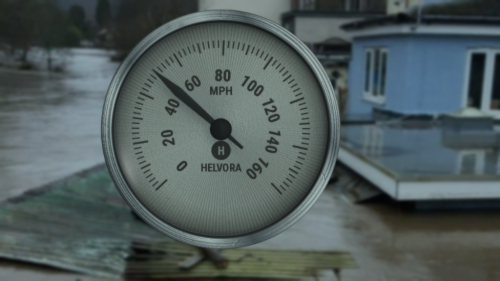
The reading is 50 mph
